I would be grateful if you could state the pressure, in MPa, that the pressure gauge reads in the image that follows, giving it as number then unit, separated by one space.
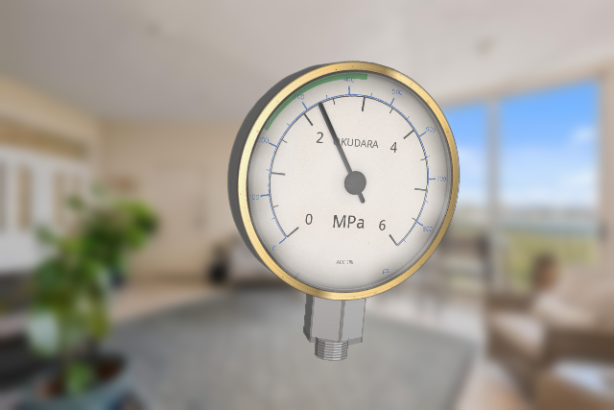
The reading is 2.25 MPa
